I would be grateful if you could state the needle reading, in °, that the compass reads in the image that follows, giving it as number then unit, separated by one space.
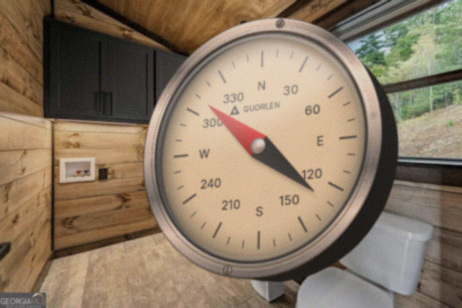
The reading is 310 °
